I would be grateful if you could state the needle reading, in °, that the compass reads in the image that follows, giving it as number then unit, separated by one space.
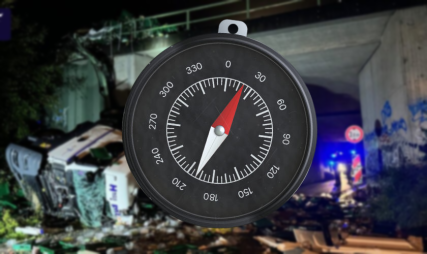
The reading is 20 °
